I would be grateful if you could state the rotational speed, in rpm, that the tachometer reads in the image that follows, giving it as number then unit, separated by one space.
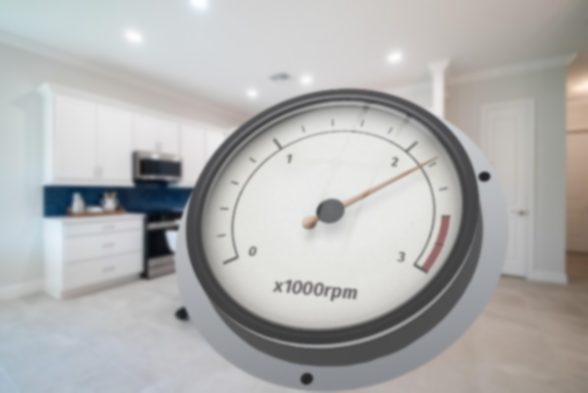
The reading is 2200 rpm
